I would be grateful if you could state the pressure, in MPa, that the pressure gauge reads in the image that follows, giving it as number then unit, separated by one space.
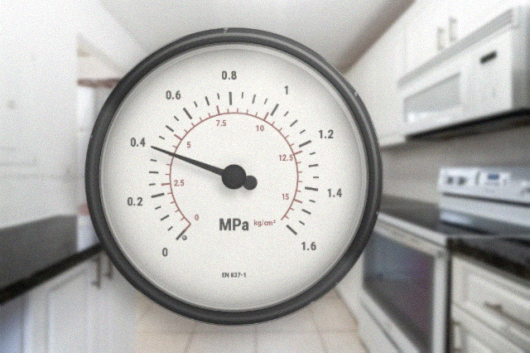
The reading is 0.4 MPa
